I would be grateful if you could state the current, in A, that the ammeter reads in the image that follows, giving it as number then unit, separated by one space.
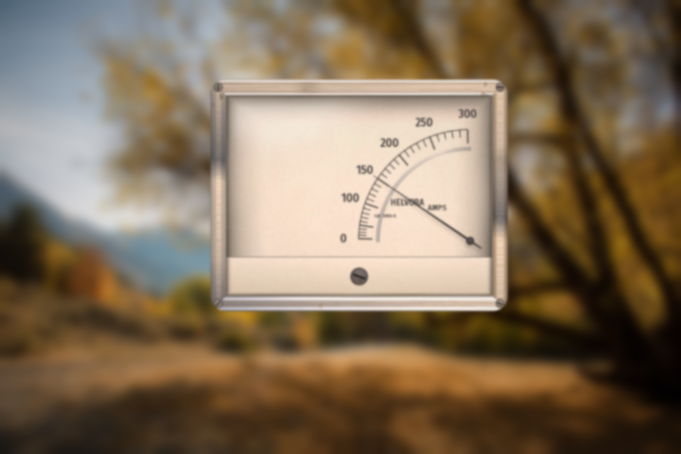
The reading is 150 A
